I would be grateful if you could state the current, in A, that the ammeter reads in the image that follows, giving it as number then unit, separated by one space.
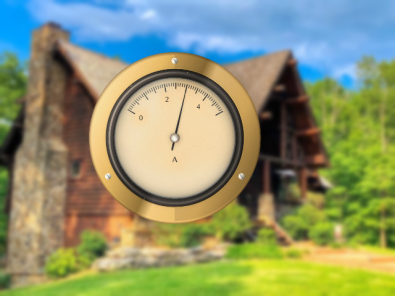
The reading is 3 A
